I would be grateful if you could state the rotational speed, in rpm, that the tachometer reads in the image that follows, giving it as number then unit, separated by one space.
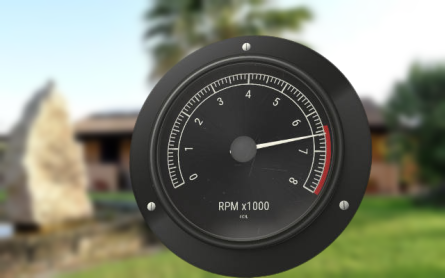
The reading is 6600 rpm
